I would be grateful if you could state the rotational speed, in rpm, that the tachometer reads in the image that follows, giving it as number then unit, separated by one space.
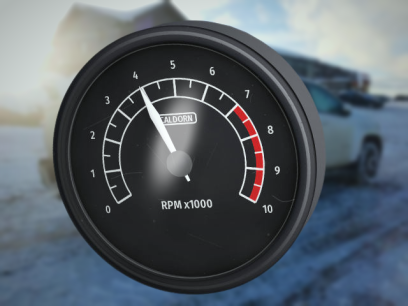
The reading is 4000 rpm
